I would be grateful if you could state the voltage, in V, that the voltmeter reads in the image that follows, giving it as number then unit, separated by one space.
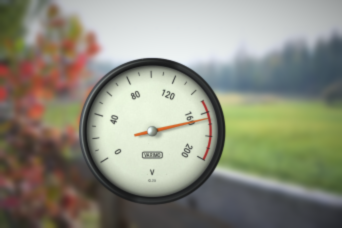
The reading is 165 V
